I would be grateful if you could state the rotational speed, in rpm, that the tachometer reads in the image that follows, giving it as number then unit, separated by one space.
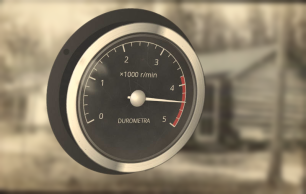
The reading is 4400 rpm
